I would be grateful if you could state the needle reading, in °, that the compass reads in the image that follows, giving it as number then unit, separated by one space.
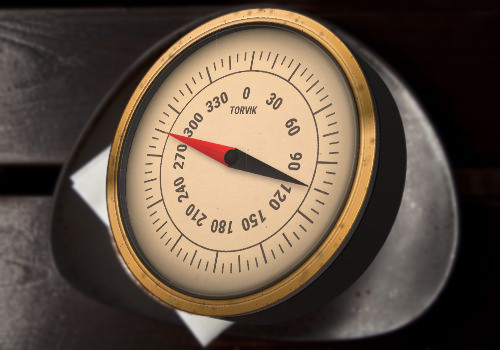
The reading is 285 °
